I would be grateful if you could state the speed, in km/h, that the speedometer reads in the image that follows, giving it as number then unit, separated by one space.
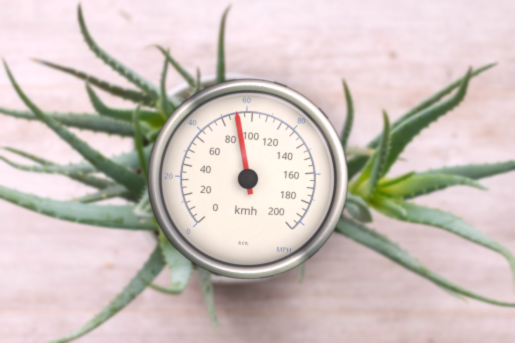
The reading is 90 km/h
